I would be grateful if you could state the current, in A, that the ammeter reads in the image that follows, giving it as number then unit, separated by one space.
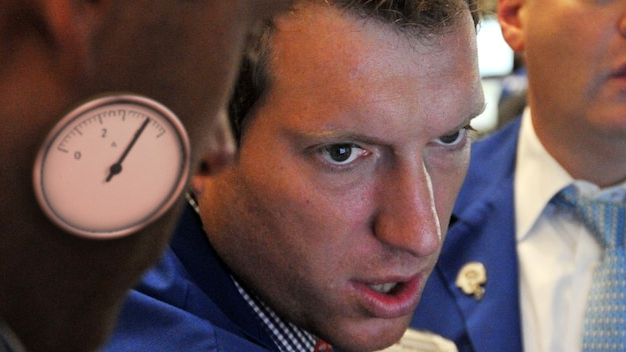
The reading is 4 A
